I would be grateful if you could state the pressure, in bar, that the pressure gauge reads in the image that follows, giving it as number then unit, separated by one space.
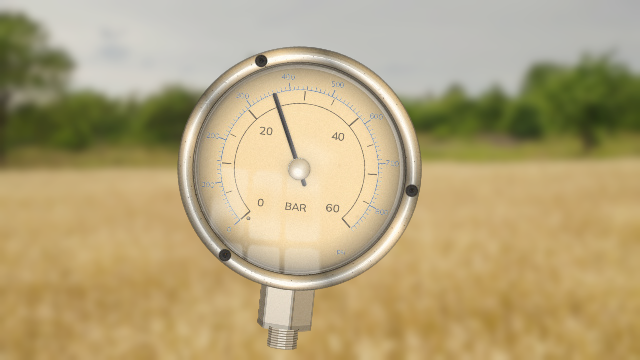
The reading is 25 bar
